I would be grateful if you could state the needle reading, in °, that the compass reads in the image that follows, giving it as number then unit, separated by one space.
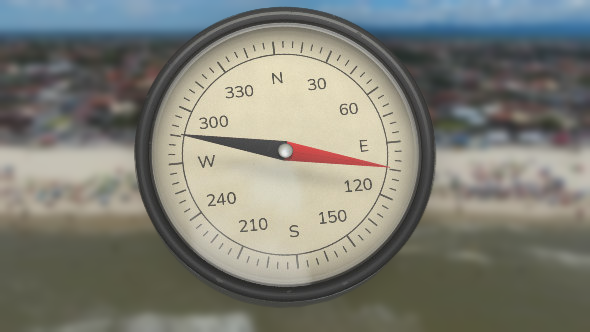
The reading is 105 °
